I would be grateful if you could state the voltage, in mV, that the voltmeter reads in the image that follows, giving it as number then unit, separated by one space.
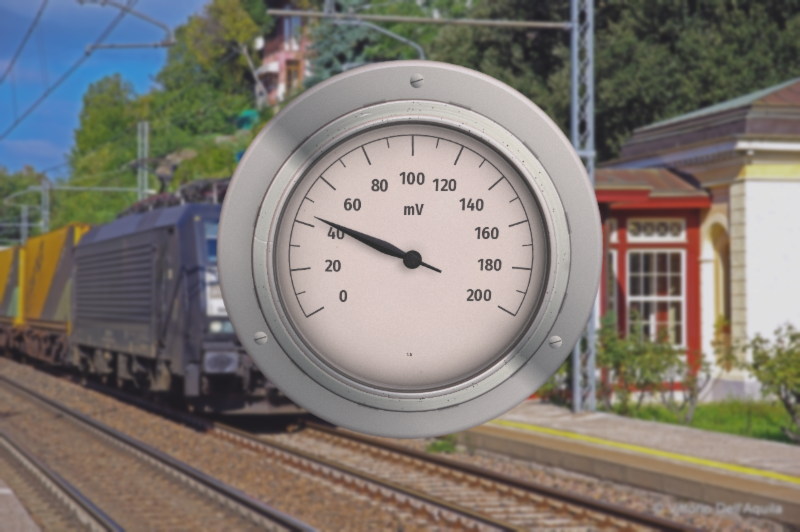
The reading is 45 mV
